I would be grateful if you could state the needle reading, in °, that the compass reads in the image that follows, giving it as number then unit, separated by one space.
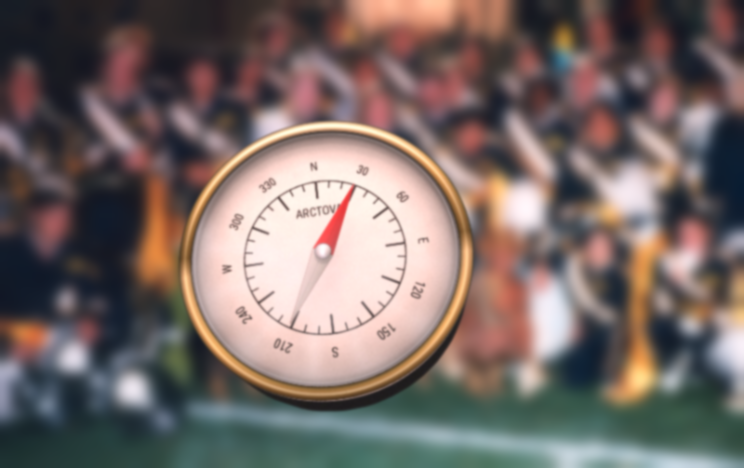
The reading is 30 °
